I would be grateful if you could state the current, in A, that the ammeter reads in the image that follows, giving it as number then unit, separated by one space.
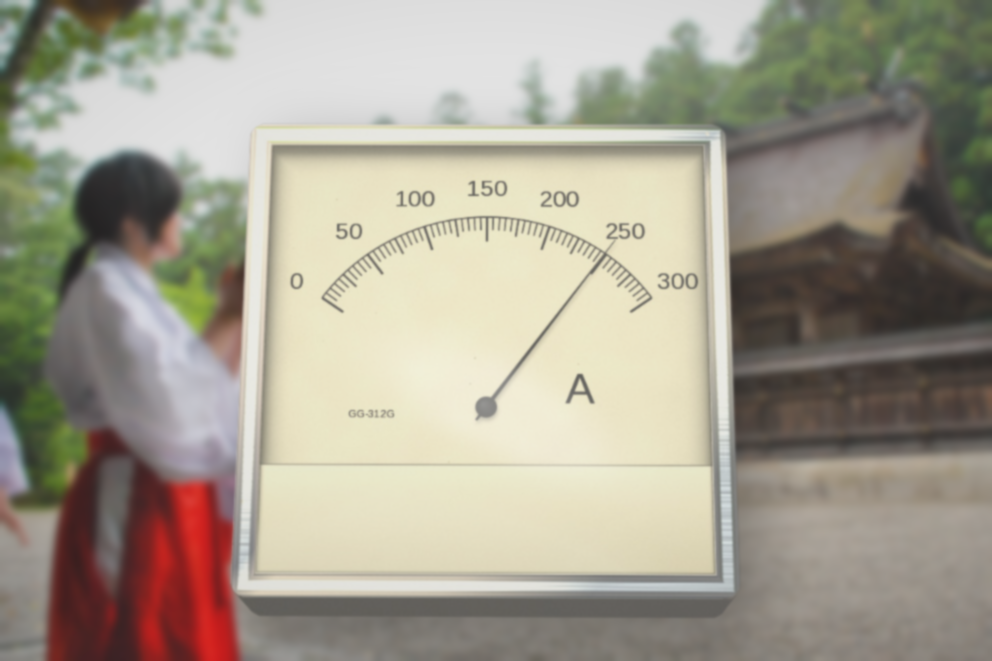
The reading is 250 A
